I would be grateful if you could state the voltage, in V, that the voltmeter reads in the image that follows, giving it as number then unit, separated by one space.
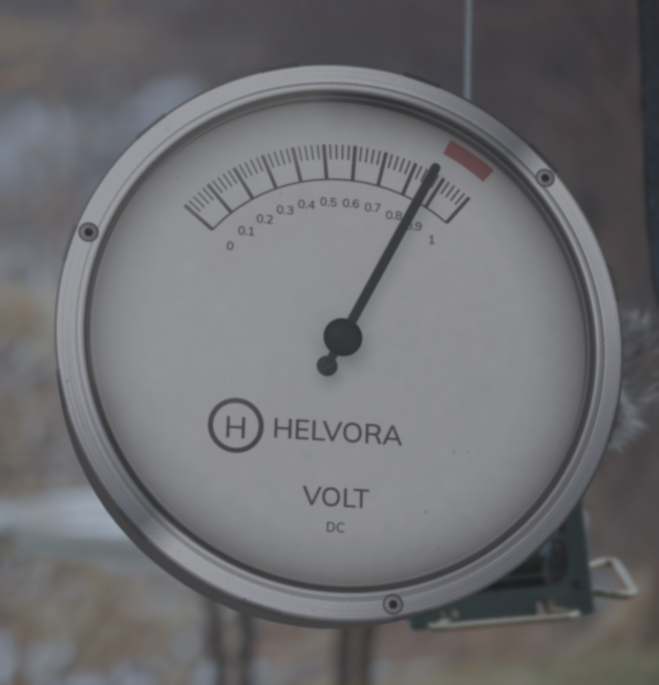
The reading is 0.86 V
